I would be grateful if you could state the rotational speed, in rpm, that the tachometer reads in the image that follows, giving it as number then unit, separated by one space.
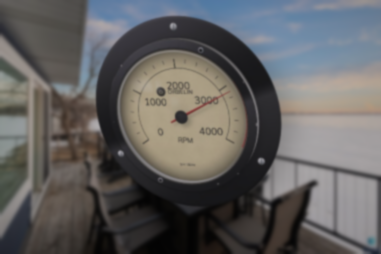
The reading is 3100 rpm
